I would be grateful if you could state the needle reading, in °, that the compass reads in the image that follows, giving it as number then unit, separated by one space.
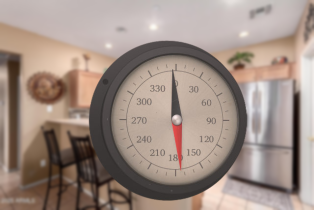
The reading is 175 °
